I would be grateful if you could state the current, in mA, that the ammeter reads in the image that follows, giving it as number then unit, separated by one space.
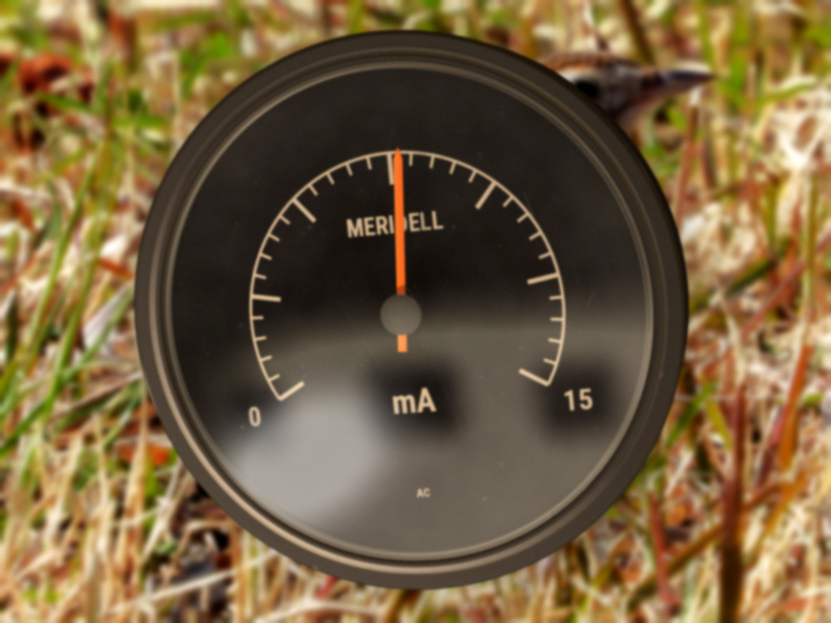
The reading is 7.75 mA
